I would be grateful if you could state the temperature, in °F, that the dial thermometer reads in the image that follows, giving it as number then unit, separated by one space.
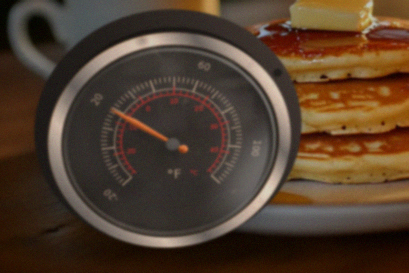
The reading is 20 °F
